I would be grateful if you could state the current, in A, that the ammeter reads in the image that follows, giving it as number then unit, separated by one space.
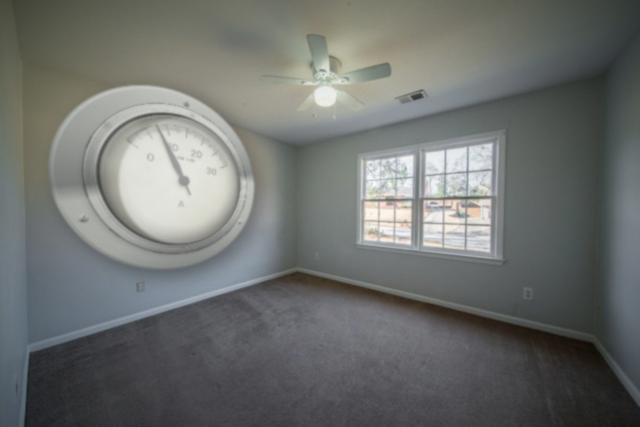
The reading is 7.5 A
